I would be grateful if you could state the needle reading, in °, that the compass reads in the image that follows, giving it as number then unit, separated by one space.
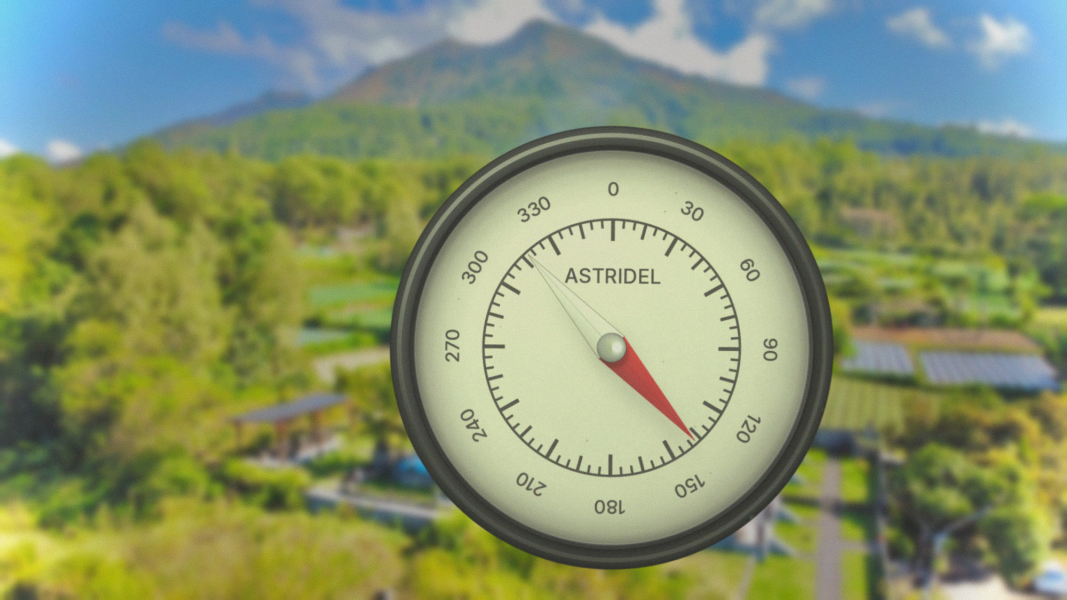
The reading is 137.5 °
